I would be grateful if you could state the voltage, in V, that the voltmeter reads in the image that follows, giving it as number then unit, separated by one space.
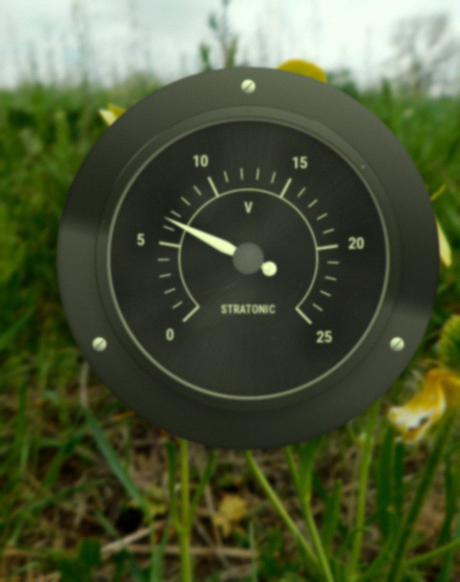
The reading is 6.5 V
